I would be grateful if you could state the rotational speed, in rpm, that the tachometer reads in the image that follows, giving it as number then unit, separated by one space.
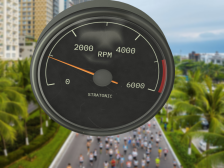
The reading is 1000 rpm
